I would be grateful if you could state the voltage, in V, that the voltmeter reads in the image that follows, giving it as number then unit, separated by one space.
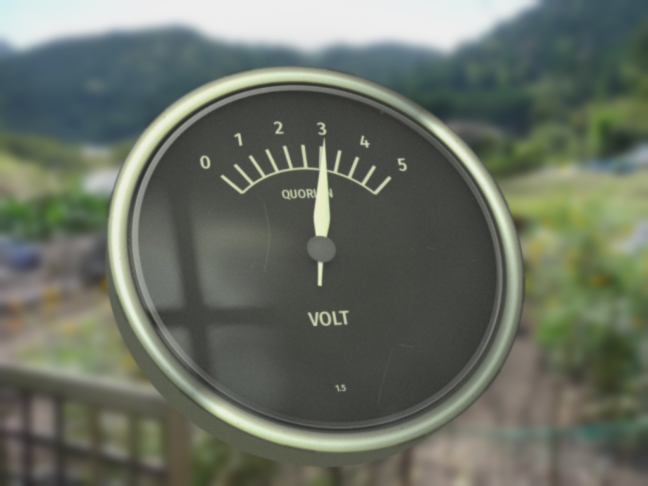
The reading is 3 V
